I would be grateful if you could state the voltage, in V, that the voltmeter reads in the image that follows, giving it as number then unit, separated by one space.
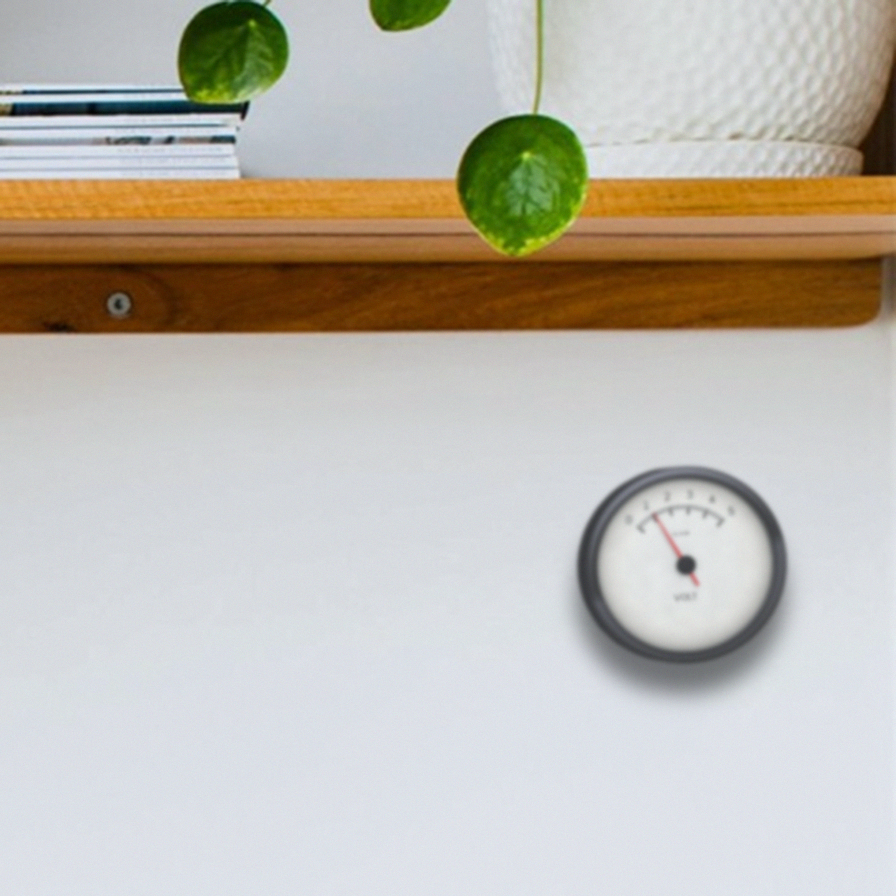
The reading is 1 V
